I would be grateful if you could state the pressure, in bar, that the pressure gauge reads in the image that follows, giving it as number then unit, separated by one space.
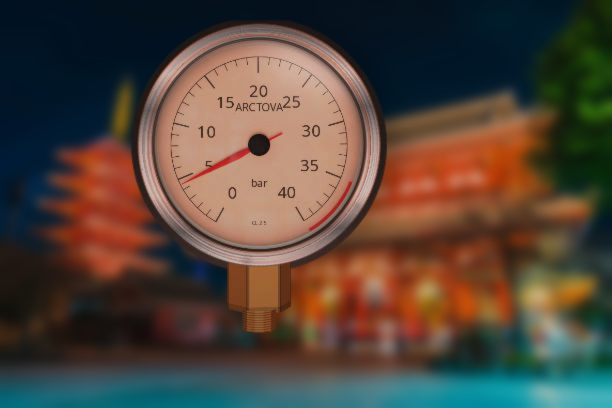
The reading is 4.5 bar
